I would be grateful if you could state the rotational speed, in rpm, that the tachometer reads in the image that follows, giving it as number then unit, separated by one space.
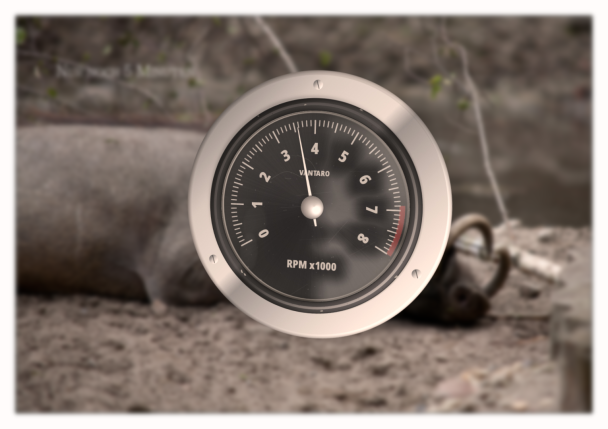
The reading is 3600 rpm
